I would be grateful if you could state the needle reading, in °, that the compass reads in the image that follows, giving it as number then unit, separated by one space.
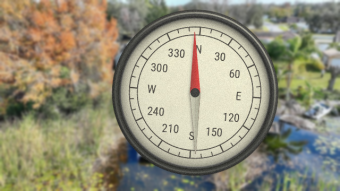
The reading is 355 °
